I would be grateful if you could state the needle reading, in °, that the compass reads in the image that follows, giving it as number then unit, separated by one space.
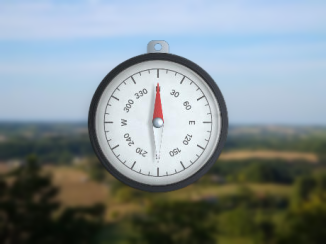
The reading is 0 °
